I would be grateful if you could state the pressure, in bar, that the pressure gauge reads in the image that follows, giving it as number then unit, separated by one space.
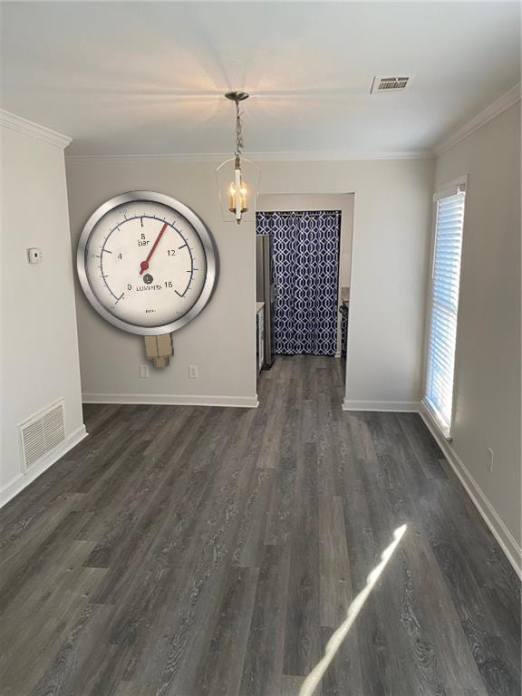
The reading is 10 bar
